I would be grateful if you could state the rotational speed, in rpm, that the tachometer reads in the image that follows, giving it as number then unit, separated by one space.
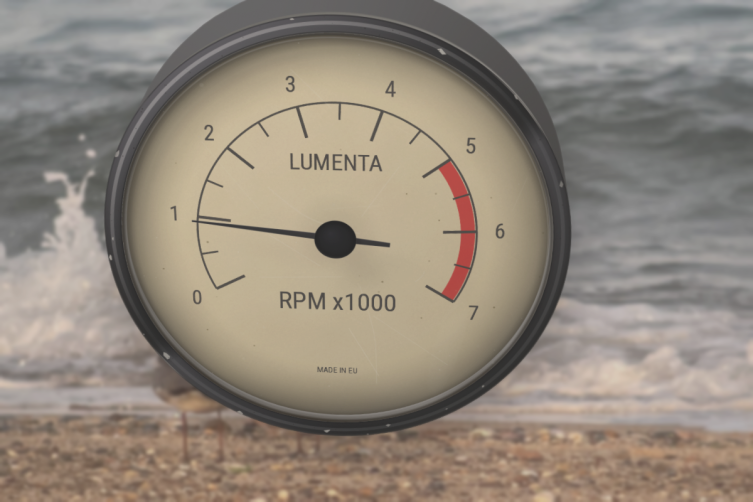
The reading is 1000 rpm
